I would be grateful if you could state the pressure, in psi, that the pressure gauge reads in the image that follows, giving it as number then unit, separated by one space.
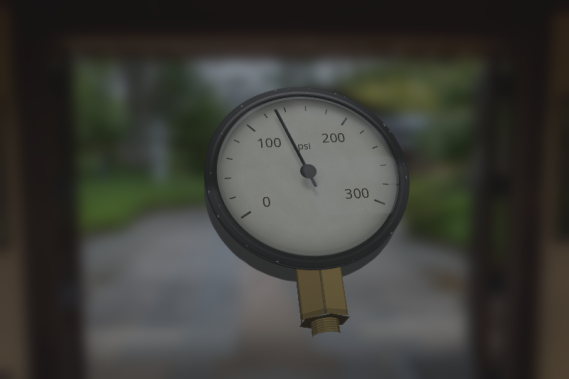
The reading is 130 psi
